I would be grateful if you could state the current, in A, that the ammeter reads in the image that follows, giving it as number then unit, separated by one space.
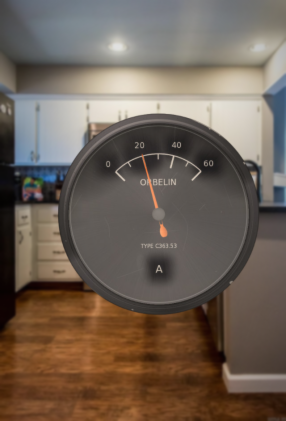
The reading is 20 A
